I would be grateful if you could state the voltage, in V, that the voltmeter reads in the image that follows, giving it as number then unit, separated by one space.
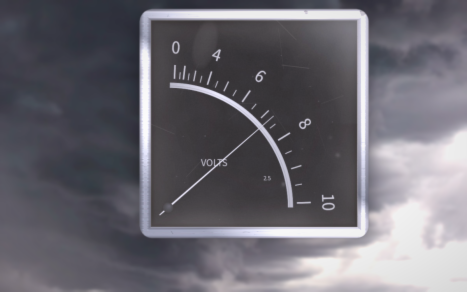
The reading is 7.25 V
